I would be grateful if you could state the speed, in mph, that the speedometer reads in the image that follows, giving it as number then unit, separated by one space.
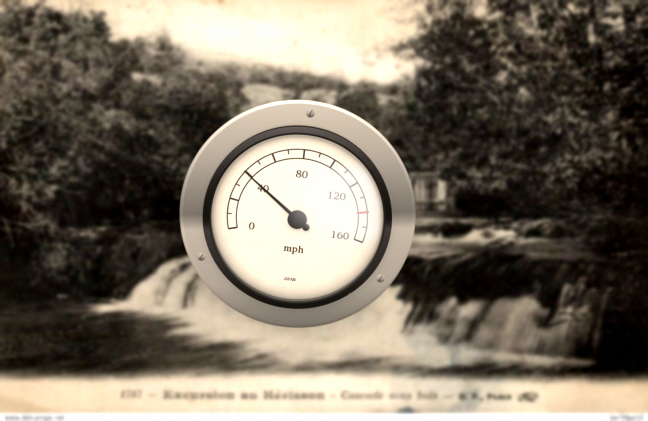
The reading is 40 mph
